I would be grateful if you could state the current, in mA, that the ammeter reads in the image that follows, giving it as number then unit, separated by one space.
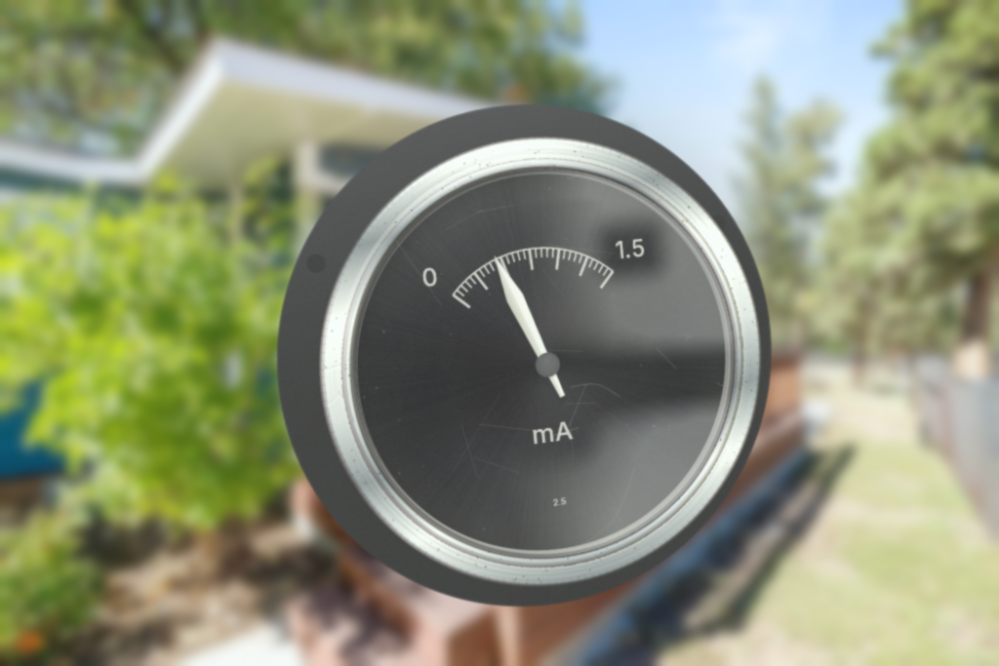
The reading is 0.45 mA
